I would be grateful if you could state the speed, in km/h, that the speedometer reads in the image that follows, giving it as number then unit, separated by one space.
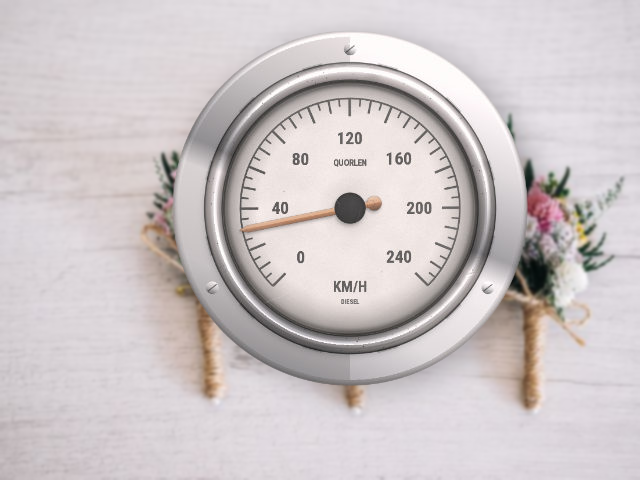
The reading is 30 km/h
